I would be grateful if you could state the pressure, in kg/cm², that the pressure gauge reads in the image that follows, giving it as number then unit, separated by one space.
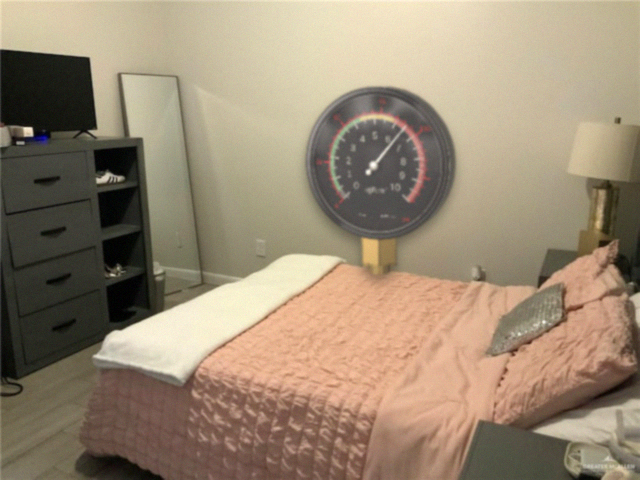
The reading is 6.5 kg/cm²
